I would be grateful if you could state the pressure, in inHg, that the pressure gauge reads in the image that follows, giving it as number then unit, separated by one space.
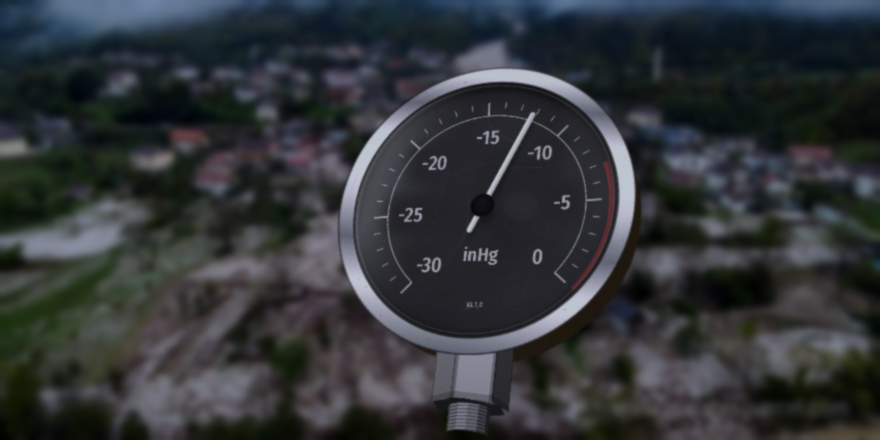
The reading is -12 inHg
